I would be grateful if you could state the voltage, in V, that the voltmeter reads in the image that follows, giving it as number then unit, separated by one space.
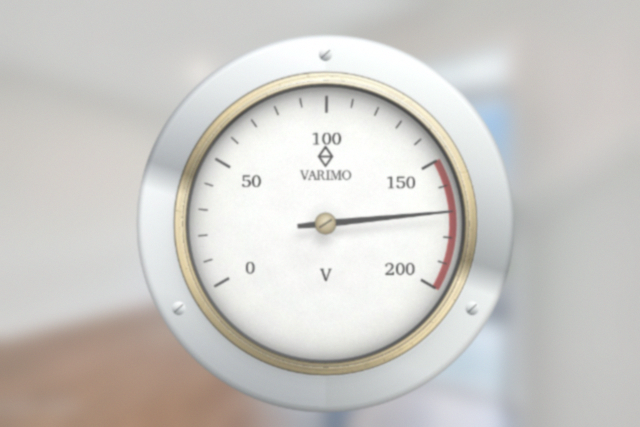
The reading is 170 V
